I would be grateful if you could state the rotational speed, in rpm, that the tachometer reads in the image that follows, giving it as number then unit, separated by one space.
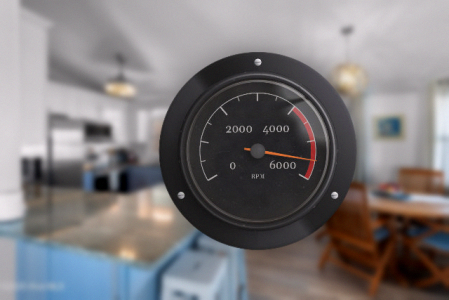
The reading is 5500 rpm
